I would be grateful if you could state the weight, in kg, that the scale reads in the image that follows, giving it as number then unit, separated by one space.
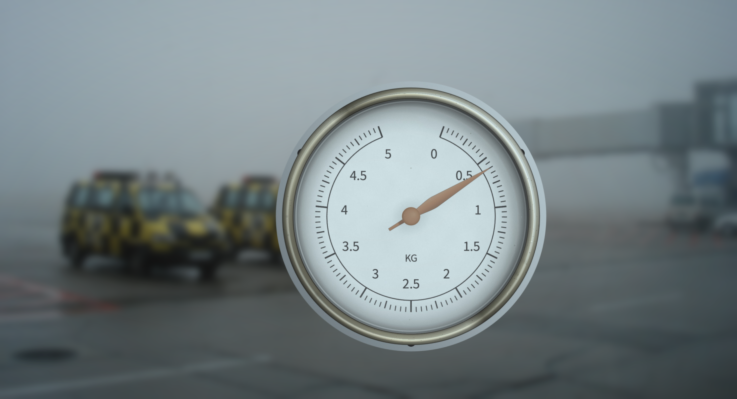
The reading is 0.6 kg
